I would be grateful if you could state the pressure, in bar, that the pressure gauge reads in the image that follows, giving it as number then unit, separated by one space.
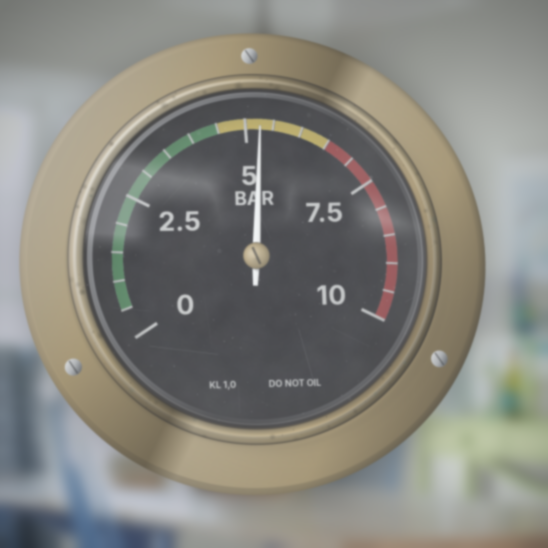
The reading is 5.25 bar
